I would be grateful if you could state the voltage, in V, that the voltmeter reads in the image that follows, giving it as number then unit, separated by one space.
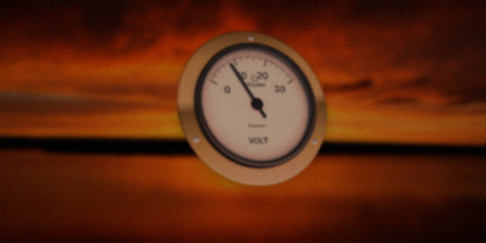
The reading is 8 V
